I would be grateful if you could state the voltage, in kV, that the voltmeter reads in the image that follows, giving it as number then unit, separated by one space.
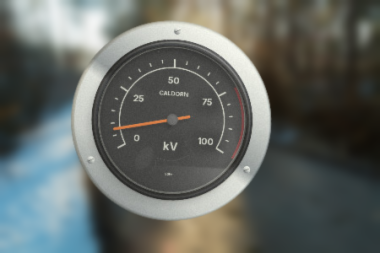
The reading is 7.5 kV
